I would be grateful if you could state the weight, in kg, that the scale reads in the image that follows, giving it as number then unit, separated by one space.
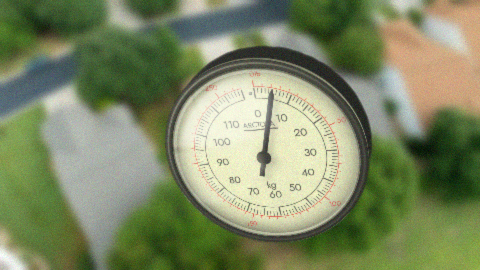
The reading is 5 kg
